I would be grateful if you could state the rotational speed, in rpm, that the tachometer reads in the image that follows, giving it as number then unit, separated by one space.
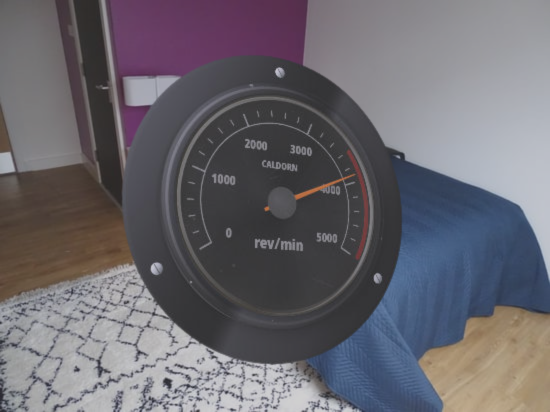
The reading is 3900 rpm
